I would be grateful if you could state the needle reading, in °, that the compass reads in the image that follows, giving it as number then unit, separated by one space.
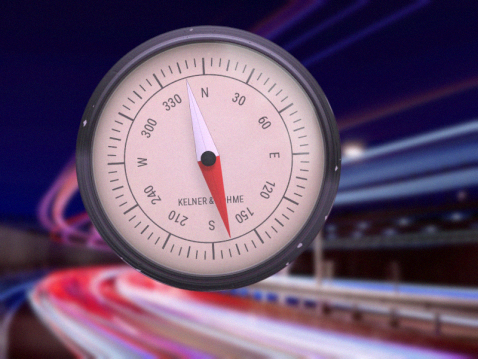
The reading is 167.5 °
